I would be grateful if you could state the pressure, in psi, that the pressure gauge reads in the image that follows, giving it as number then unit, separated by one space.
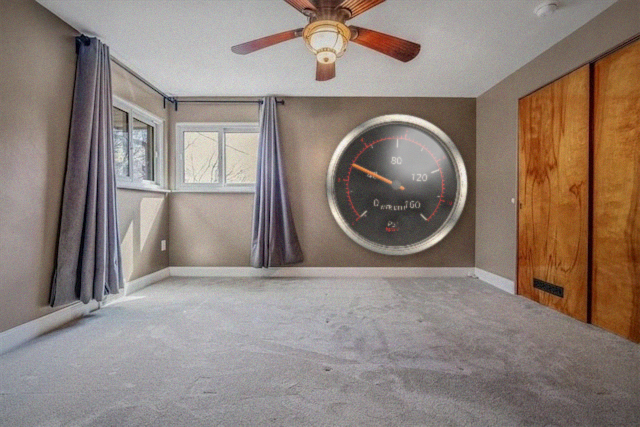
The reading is 40 psi
